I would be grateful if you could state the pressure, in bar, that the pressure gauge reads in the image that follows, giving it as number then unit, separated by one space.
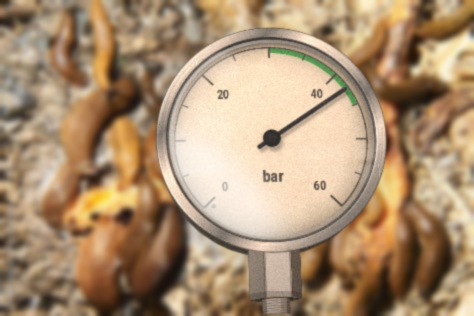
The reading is 42.5 bar
